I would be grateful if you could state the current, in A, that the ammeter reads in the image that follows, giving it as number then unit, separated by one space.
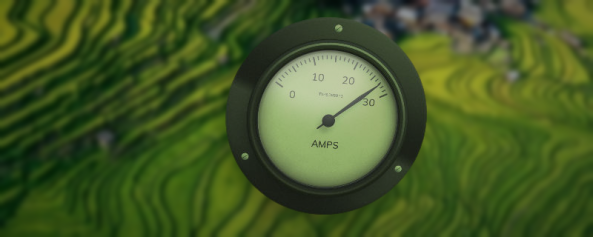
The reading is 27 A
